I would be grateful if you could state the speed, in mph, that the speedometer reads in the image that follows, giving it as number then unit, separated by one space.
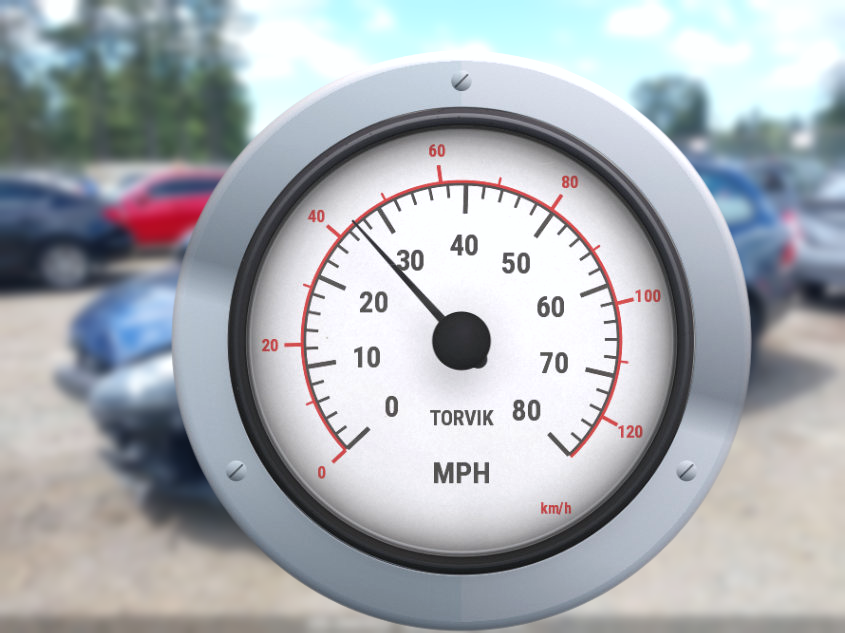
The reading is 27 mph
